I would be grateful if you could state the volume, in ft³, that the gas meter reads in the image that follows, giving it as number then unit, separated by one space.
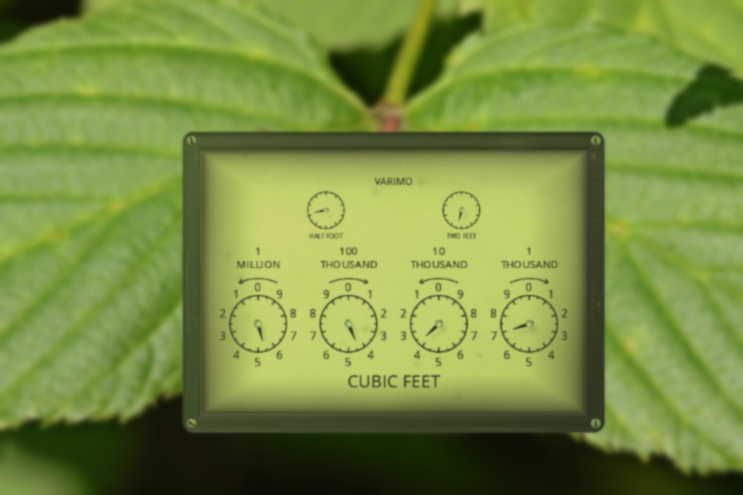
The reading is 543700 ft³
